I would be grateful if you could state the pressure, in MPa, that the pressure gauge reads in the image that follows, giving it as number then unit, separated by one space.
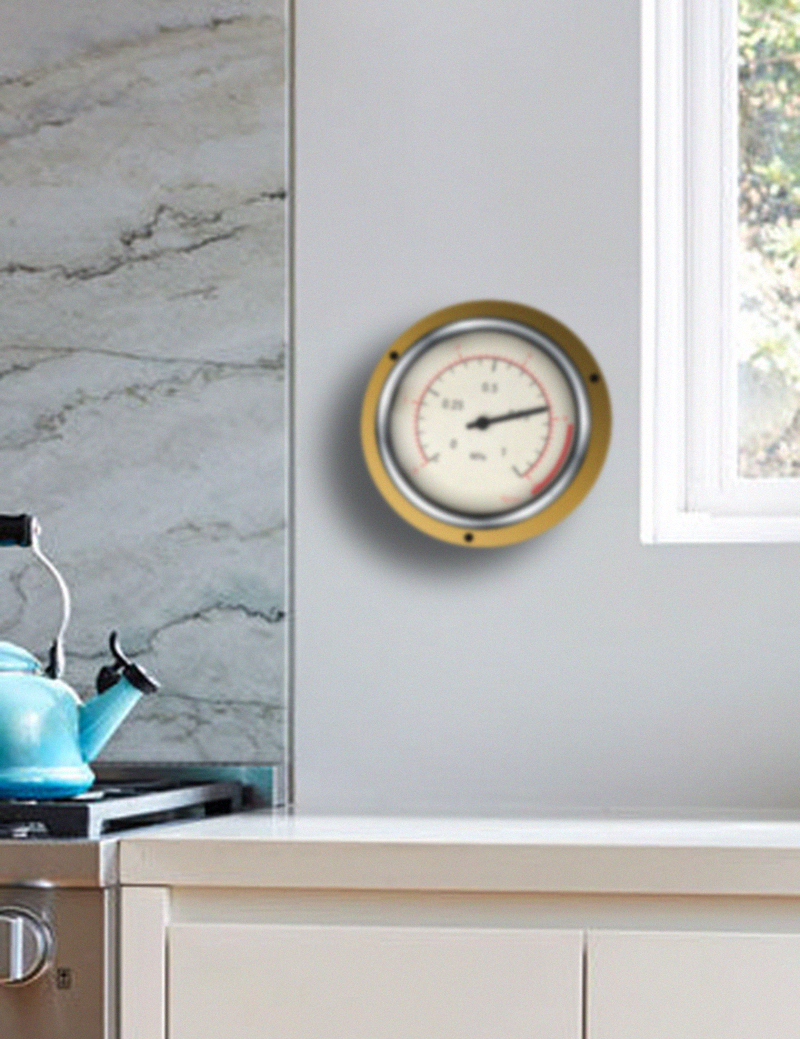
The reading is 0.75 MPa
